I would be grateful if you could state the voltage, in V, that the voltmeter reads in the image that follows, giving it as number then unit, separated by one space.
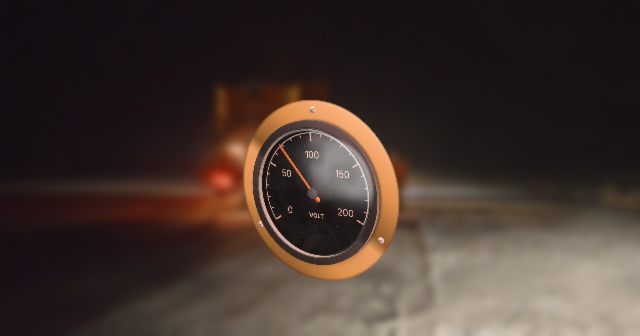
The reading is 70 V
